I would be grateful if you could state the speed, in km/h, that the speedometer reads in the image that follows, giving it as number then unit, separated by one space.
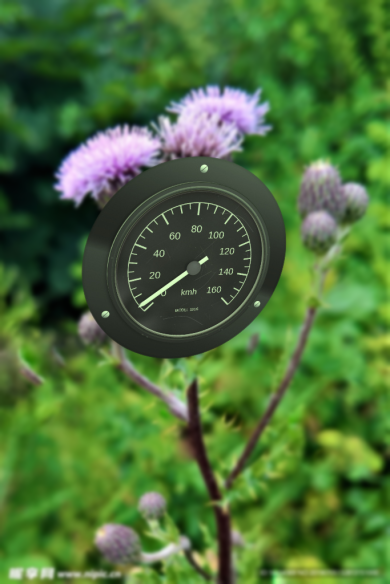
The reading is 5 km/h
